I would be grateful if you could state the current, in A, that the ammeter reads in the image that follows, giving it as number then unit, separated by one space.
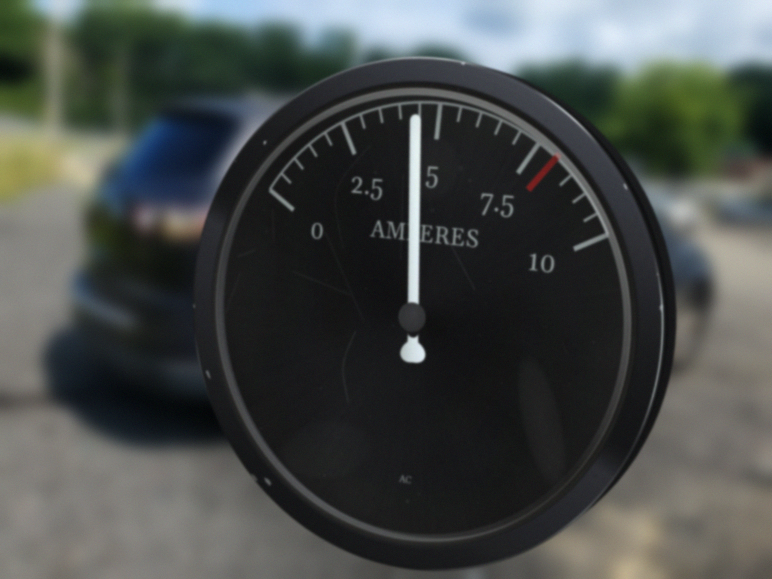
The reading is 4.5 A
